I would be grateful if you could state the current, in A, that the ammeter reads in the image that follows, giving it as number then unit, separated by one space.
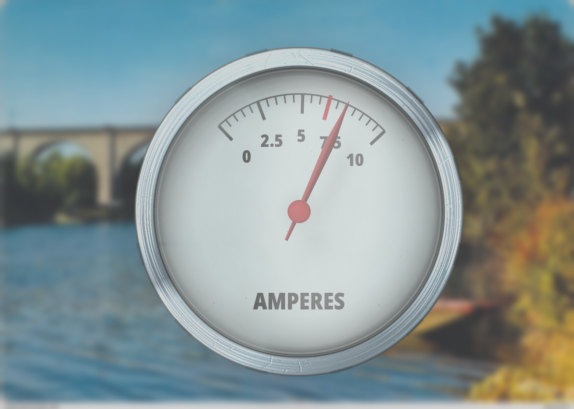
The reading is 7.5 A
